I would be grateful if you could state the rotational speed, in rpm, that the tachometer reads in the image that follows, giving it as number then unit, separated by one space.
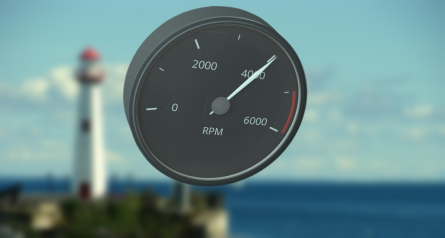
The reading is 4000 rpm
